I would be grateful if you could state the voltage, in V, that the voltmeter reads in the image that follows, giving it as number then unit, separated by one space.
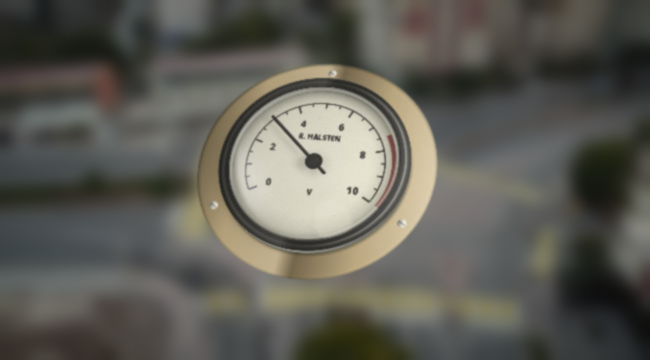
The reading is 3 V
